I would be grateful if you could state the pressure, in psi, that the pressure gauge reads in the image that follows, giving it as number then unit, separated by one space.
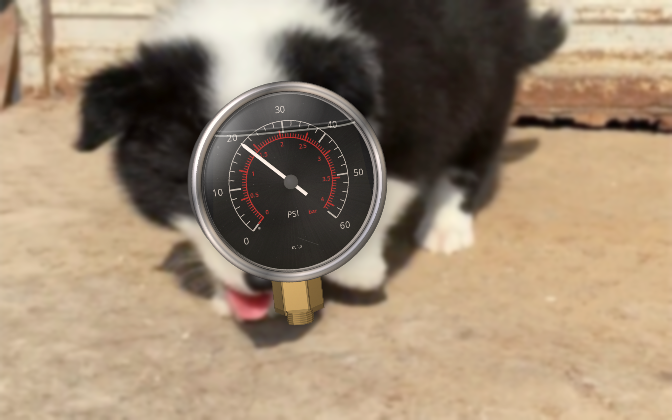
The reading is 20 psi
